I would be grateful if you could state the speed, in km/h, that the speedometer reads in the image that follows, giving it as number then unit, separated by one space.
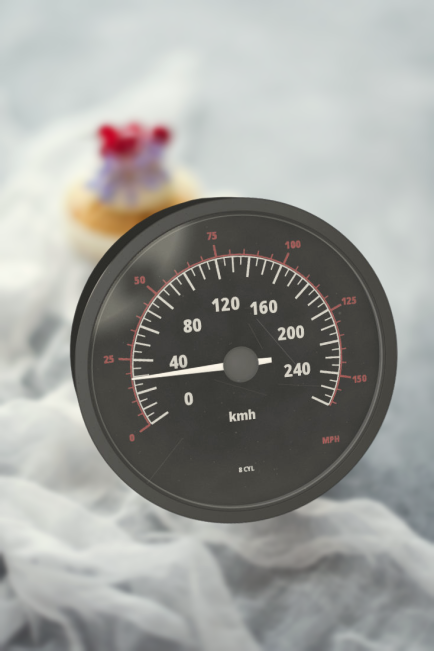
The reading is 30 km/h
